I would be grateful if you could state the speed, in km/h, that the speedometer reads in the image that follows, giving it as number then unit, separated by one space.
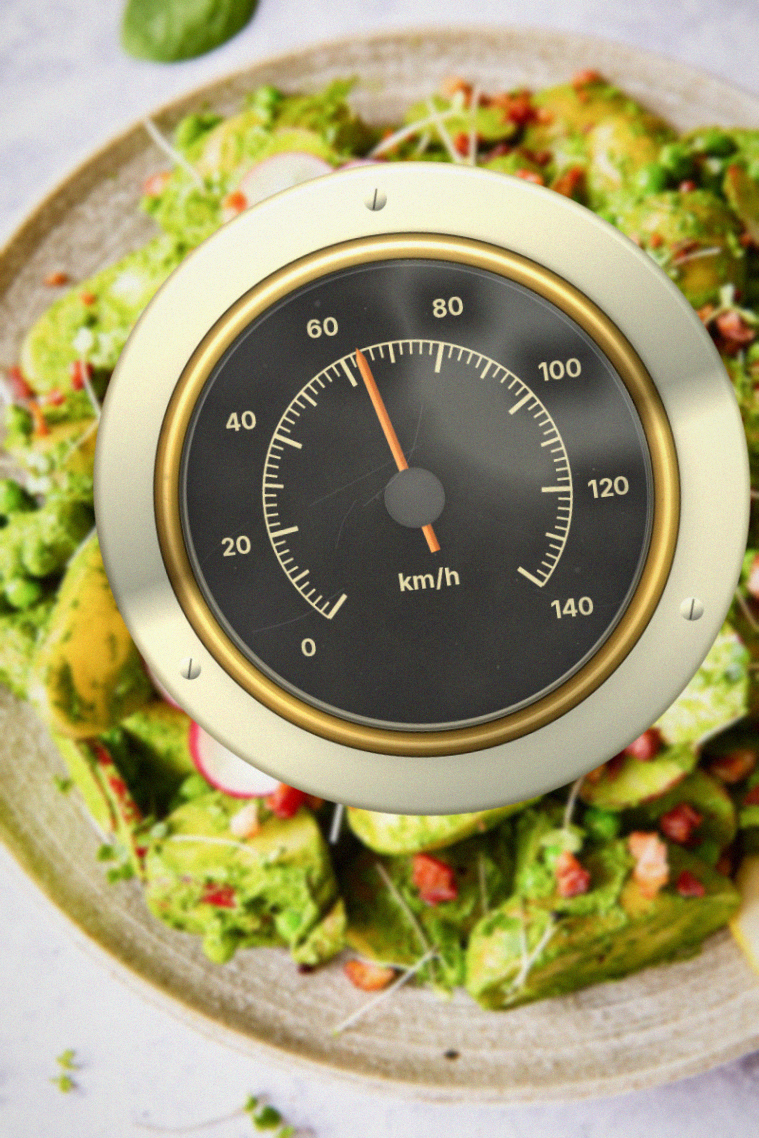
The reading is 64 km/h
